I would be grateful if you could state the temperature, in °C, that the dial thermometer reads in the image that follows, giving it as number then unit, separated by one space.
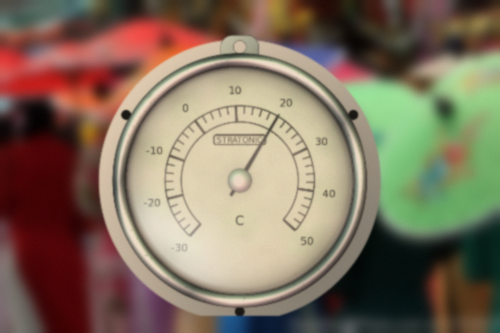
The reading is 20 °C
